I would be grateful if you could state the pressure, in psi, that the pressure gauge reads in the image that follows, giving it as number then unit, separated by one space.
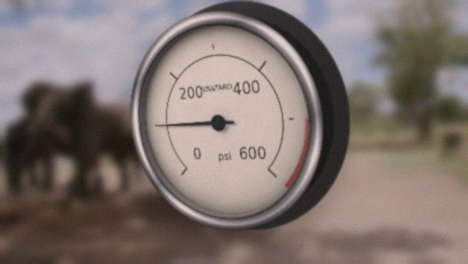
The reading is 100 psi
